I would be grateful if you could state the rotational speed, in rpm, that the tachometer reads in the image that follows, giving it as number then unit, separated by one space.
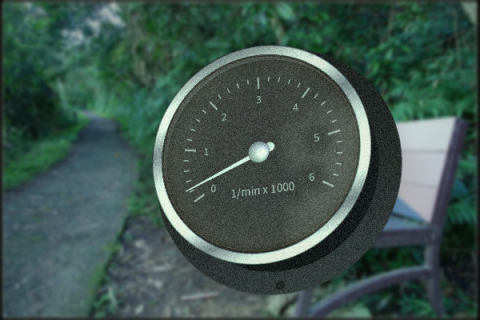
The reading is 200 rpm
